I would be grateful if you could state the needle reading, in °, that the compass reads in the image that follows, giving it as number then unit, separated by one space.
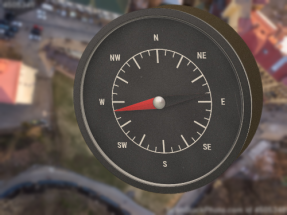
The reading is 260 °
